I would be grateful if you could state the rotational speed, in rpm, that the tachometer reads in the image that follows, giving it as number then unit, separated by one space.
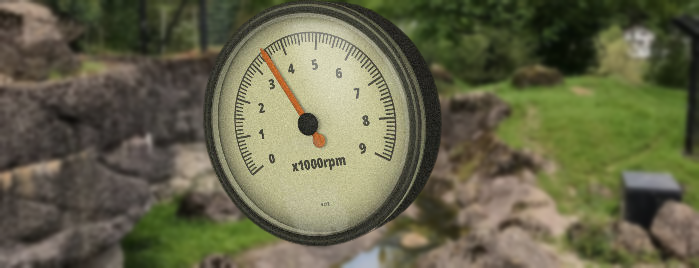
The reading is 3500 rpm
